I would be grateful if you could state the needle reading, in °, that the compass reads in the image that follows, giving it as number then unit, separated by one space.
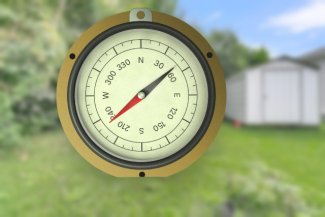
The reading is 230 °
